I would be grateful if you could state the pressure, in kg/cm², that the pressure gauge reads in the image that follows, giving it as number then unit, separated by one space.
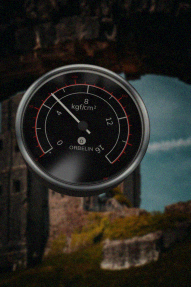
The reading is 5 kg/cm²
